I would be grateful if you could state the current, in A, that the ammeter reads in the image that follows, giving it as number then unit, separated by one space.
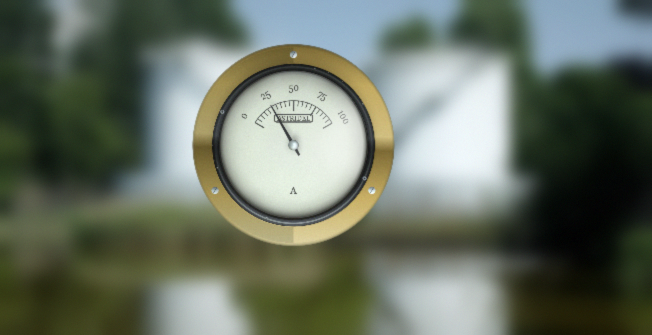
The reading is 25 A
